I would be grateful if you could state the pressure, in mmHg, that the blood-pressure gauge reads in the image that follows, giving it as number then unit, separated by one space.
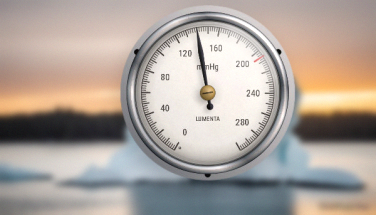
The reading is 140 mmHg
